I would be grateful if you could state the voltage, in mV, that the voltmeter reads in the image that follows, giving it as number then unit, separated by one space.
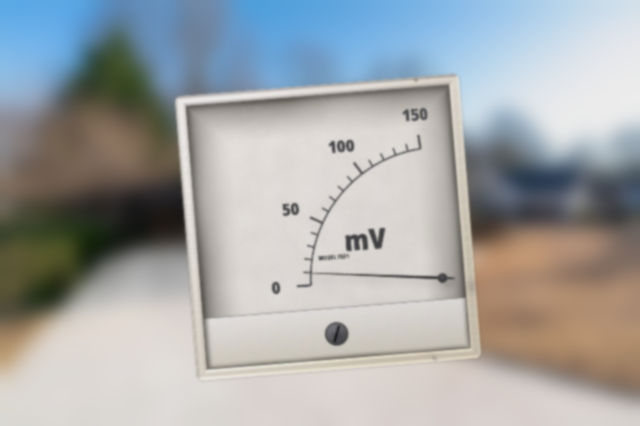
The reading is 10 mV
